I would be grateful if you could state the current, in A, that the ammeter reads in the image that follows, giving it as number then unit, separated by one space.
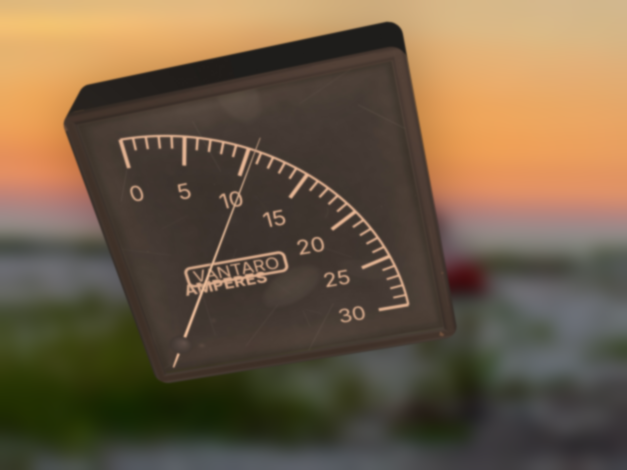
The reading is 10.5 A
